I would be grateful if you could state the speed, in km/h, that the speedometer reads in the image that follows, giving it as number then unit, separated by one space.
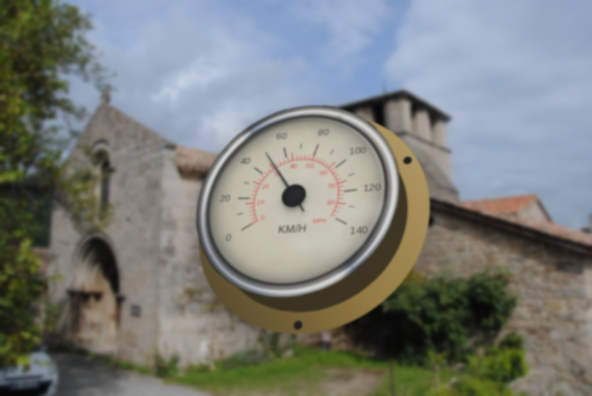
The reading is 50 km/h
